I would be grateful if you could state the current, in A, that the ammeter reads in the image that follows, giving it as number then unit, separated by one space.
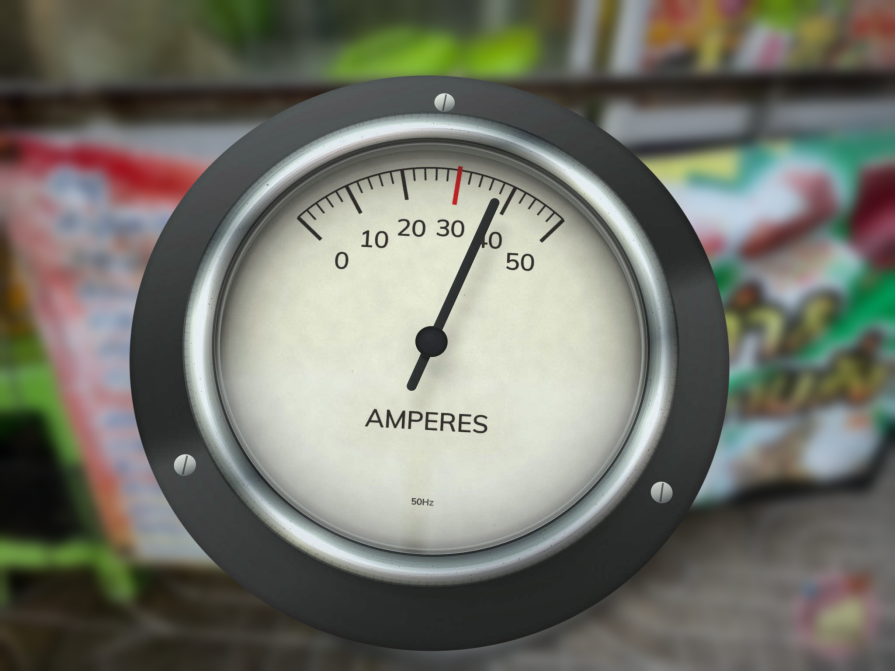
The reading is 38 A
